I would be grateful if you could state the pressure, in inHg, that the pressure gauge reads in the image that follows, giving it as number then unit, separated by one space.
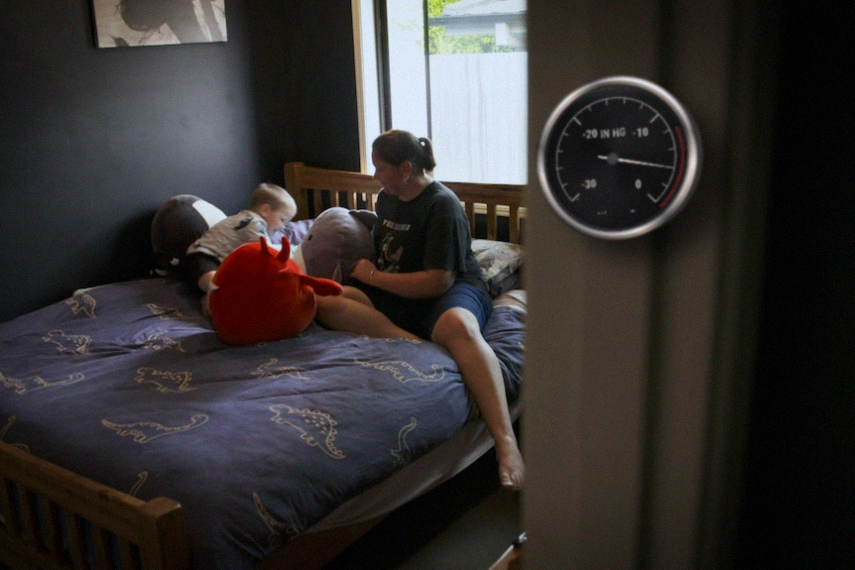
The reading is -4 inHg
